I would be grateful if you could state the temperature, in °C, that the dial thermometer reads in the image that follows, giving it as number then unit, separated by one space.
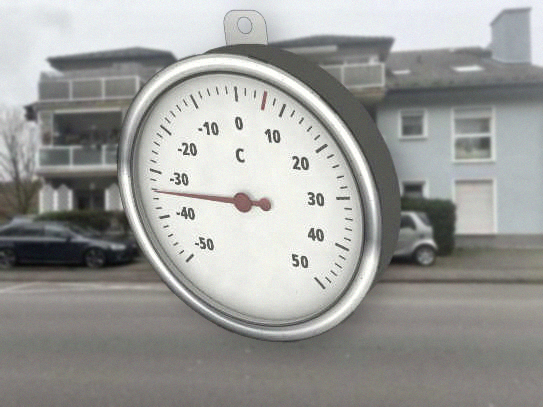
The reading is -34 °C
